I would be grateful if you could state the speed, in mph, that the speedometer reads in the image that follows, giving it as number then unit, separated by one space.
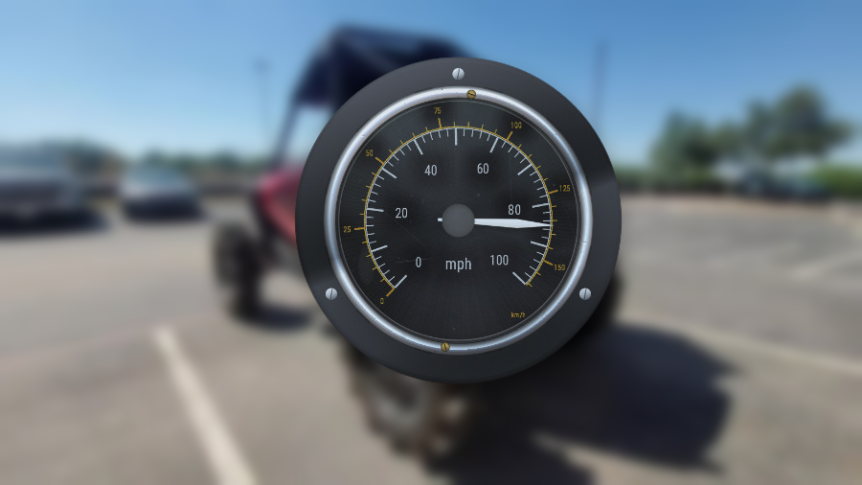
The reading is 85 mph
